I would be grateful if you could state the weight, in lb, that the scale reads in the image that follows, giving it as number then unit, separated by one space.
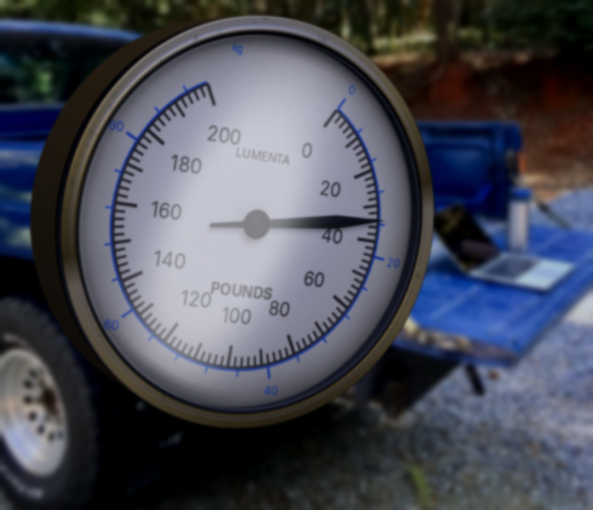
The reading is 34 lb
